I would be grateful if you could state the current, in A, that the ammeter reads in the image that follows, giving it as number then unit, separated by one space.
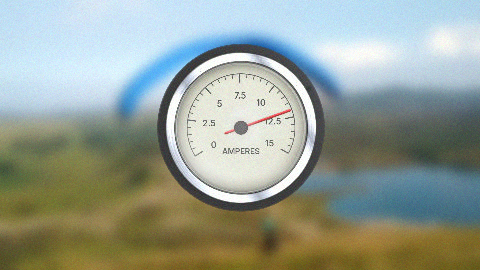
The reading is 12 A
